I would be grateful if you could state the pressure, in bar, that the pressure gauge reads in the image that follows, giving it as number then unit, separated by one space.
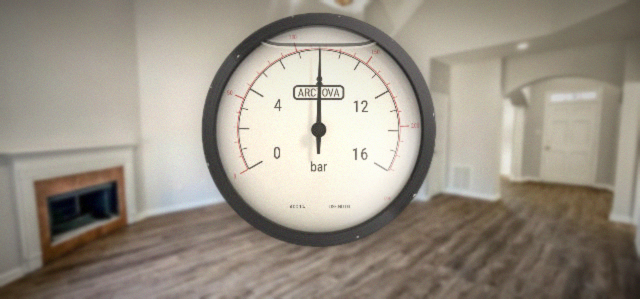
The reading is 8 bar
